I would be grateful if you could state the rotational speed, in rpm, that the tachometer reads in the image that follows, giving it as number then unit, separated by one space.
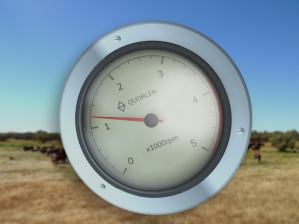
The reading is 1200 rpm
